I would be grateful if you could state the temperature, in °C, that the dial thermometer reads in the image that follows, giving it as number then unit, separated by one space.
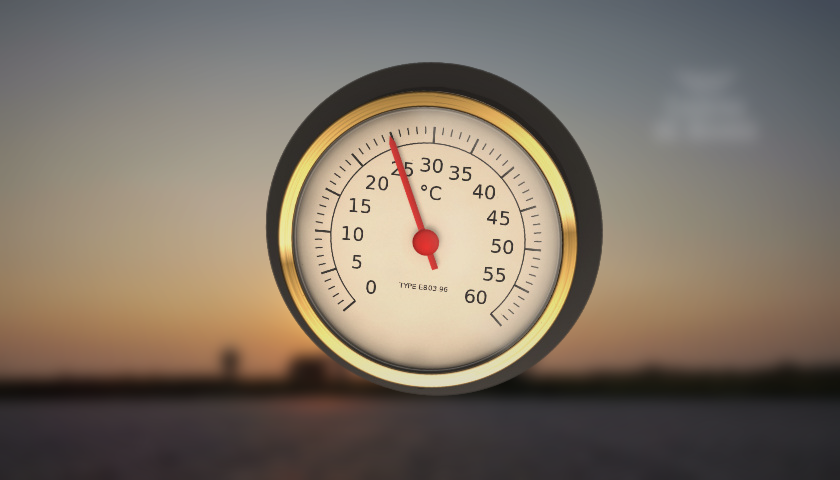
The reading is 25 °C
